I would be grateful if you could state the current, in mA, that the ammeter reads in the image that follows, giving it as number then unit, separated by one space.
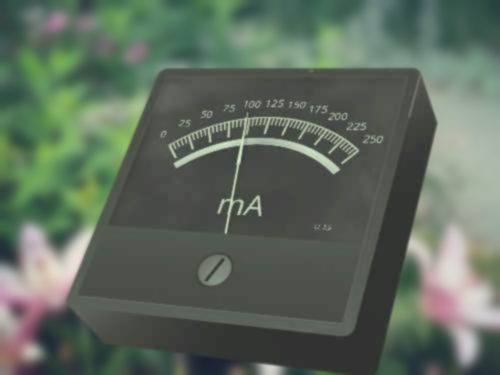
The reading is 100 mA
